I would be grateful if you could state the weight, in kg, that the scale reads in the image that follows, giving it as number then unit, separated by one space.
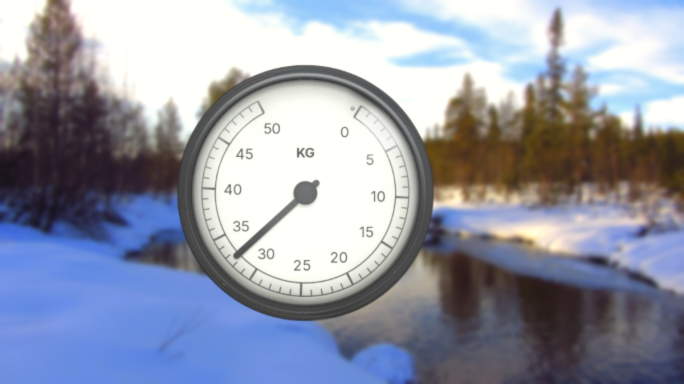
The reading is 32.5 kg
